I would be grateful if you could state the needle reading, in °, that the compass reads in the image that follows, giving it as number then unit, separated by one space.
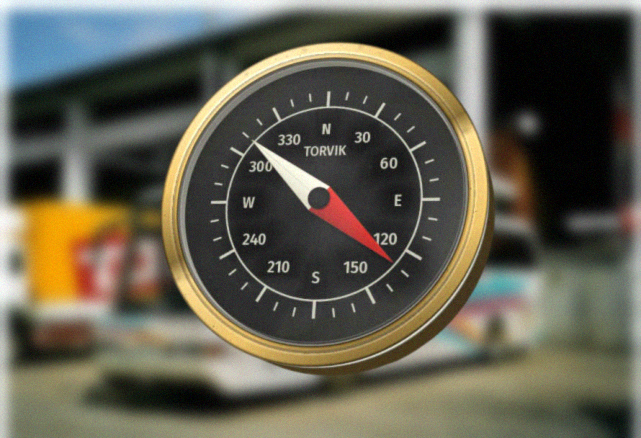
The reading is 130 °
